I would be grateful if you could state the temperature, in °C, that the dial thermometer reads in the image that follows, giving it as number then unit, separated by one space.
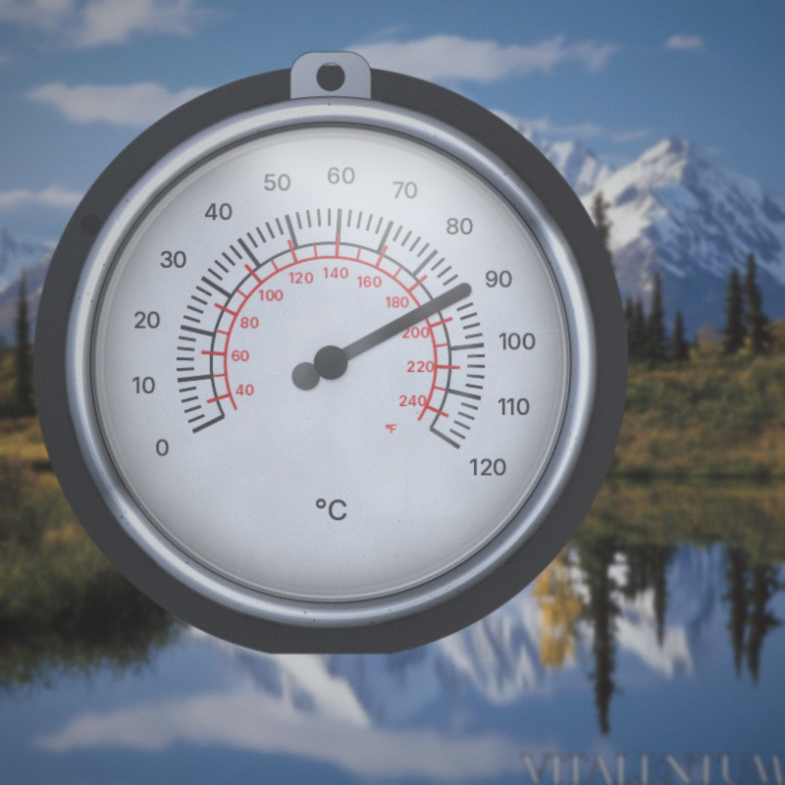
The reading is 89 °C
